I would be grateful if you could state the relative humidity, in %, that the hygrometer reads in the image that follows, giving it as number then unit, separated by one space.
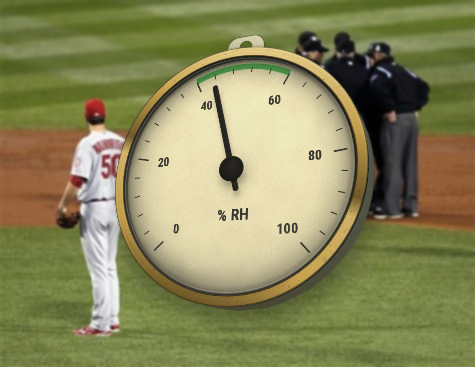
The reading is 44 %
